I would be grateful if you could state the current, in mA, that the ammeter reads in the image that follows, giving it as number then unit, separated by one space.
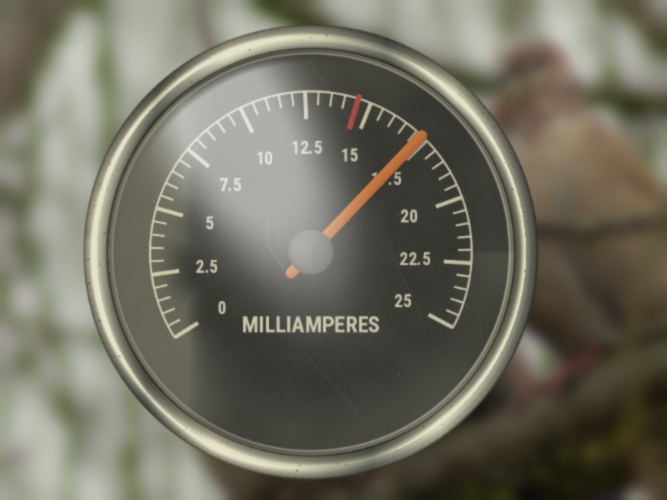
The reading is 17.25 mA
